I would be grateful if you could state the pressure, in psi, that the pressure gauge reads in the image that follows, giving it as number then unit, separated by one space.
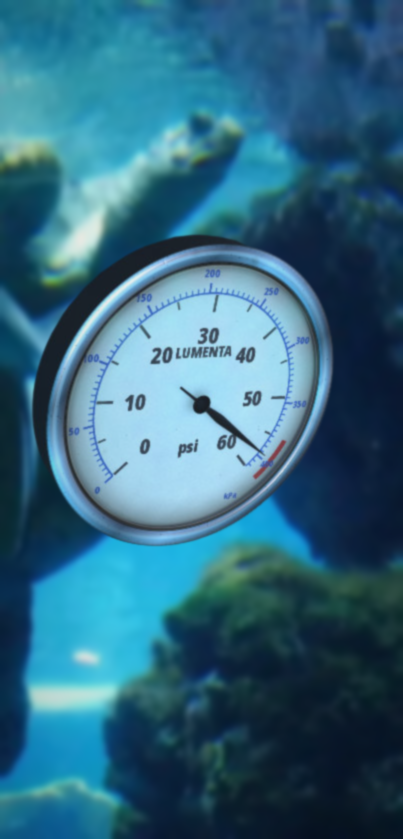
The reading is 57.5 psi
